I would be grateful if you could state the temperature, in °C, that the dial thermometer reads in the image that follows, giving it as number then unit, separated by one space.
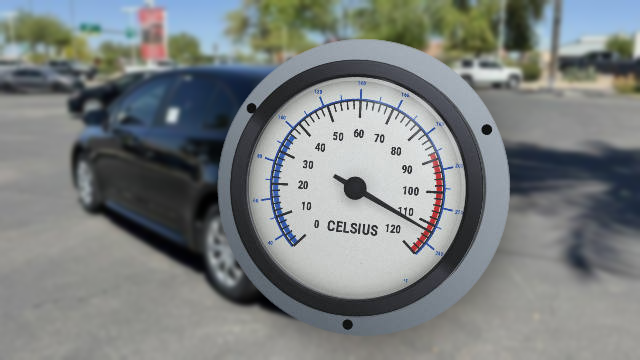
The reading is 112 °C
